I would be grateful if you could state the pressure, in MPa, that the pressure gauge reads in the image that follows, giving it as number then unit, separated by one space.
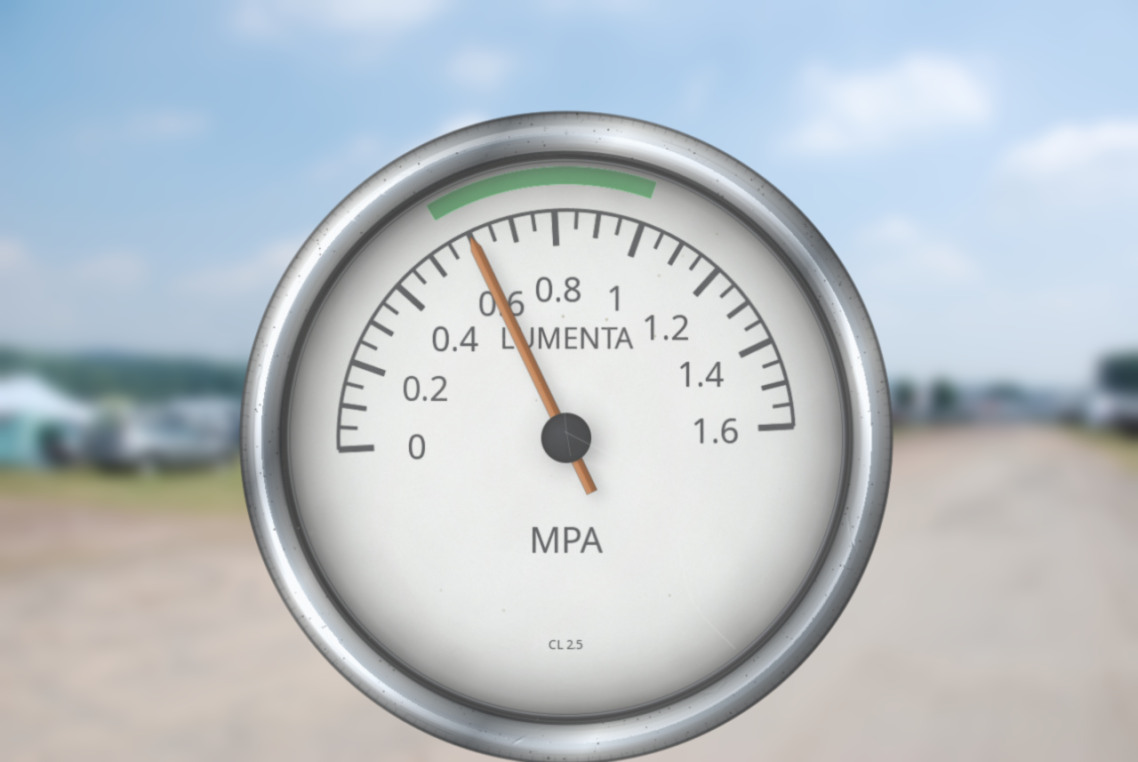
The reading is 0.6 MPa
